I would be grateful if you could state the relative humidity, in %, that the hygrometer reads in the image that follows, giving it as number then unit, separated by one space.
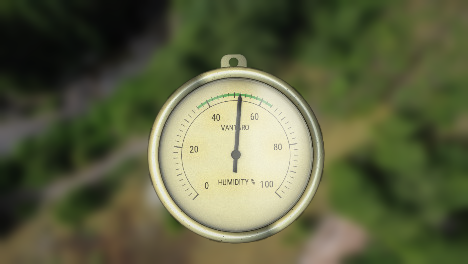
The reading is 52 %
